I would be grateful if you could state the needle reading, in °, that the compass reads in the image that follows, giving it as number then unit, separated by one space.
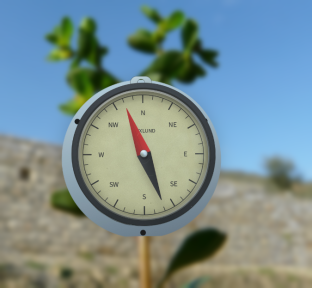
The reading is 340 °
